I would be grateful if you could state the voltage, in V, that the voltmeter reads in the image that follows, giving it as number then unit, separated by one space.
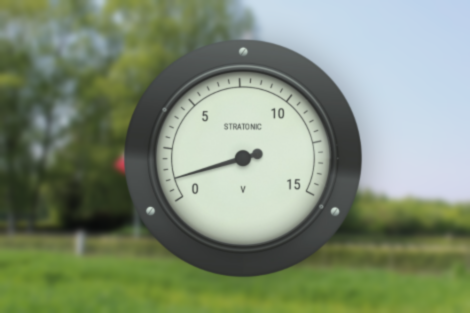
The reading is 1 V
